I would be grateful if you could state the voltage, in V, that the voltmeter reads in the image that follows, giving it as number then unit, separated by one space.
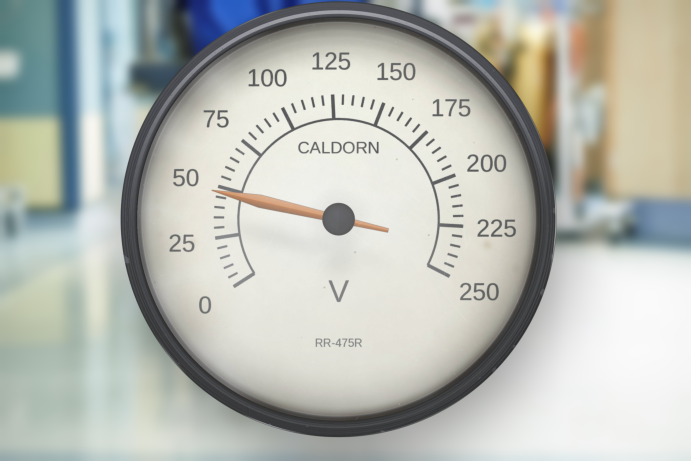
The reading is 47.5 V
